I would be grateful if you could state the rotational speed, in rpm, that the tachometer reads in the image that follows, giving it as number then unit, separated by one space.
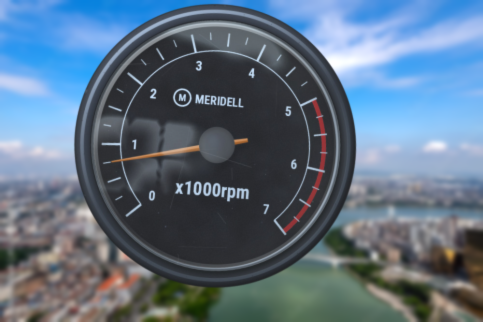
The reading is 750 rpm
